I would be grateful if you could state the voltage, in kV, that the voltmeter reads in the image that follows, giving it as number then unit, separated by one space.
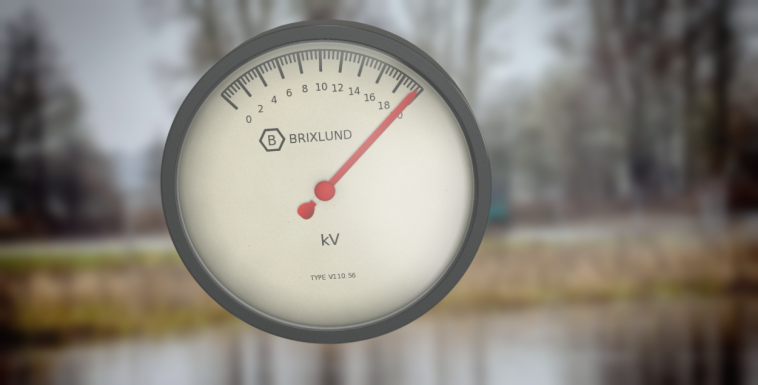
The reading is 19.6 kV
